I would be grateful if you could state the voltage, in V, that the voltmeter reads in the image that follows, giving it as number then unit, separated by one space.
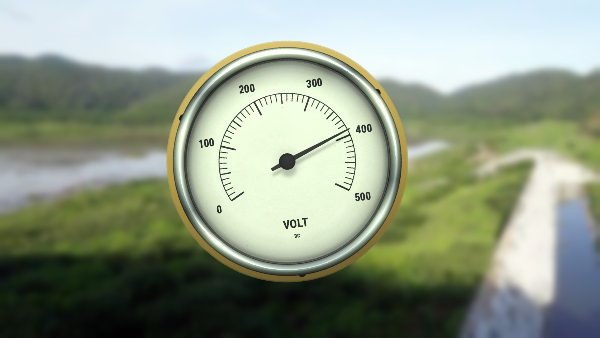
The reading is 390 V
